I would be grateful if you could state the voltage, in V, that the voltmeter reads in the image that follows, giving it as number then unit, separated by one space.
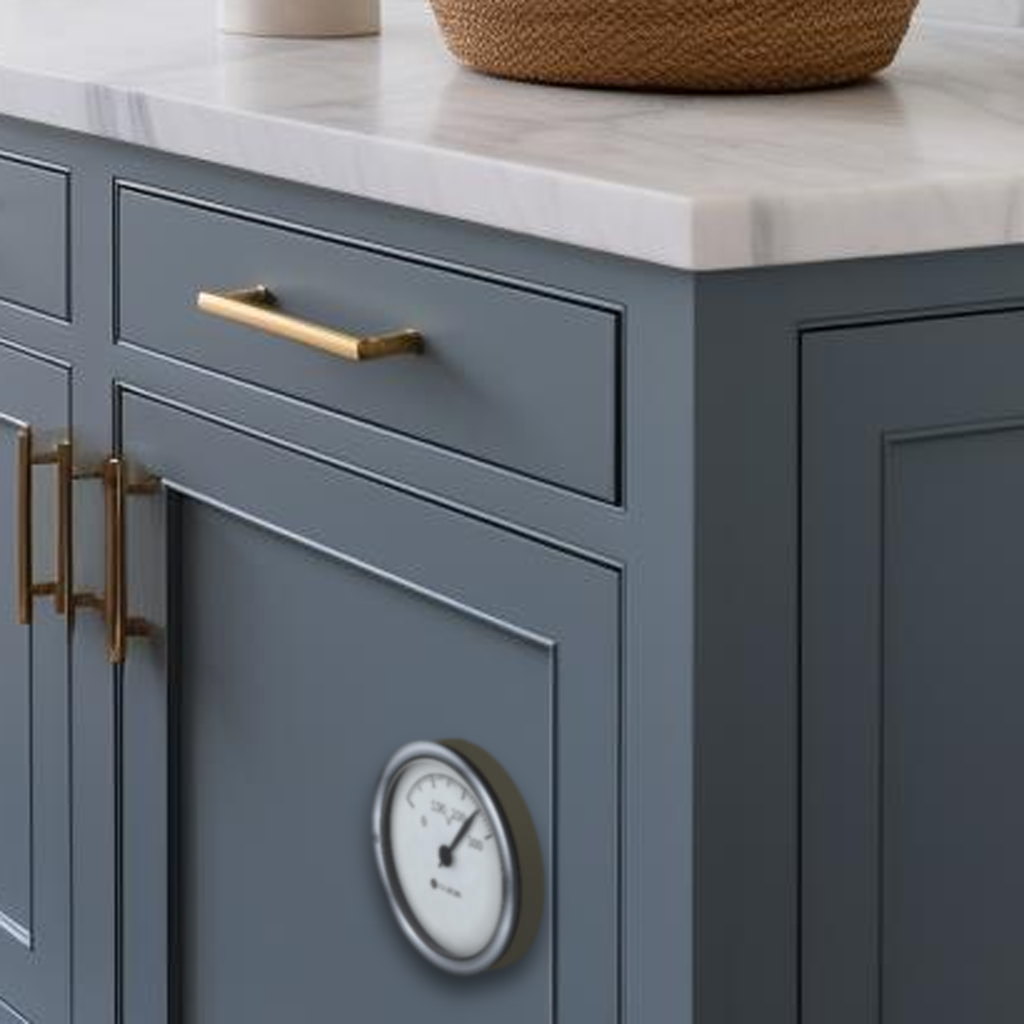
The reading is 250 V
